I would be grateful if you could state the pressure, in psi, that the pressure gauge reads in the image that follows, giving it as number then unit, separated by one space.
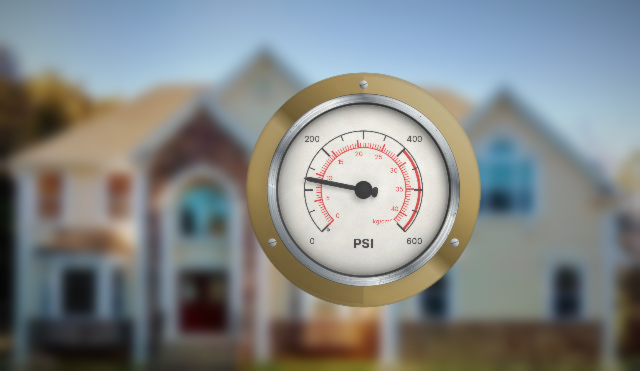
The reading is 125 psi
